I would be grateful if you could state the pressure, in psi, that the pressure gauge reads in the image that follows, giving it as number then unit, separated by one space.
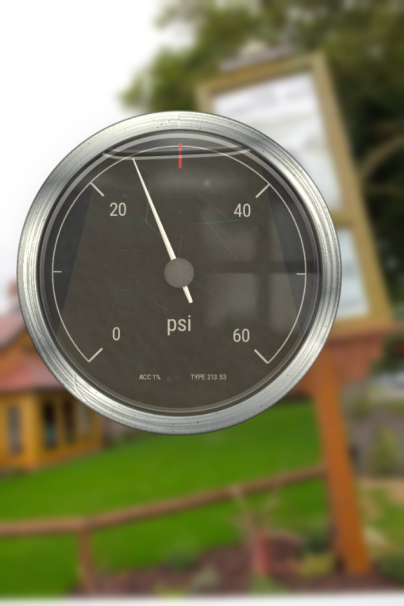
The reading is 25 psi
